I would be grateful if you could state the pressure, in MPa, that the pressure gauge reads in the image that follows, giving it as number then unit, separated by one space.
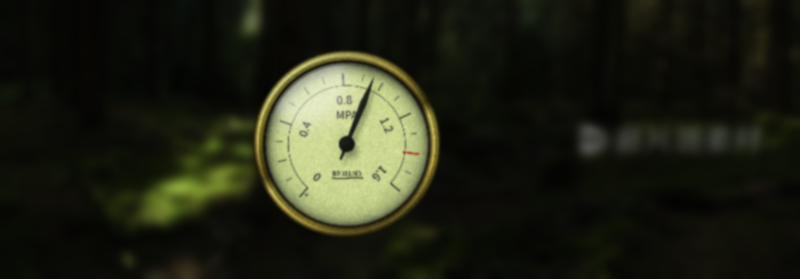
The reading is 0.95 MPa
